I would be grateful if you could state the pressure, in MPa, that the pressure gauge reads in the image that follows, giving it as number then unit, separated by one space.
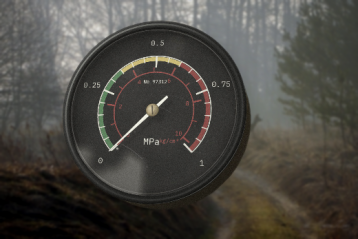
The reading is 0 MPa
